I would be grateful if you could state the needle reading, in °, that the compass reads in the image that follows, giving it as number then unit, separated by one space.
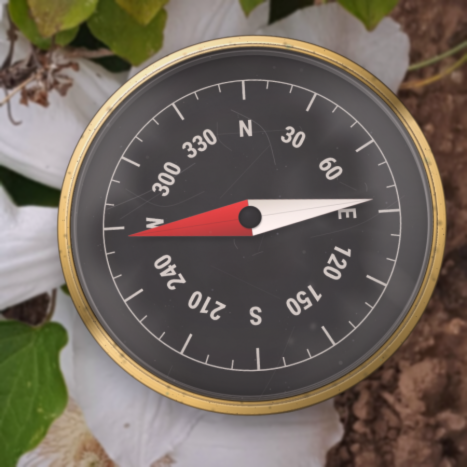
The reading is 265 °
